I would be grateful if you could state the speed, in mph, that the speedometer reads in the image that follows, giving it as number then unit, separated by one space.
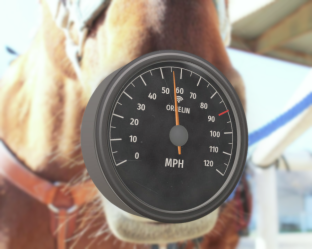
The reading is 55 mph
